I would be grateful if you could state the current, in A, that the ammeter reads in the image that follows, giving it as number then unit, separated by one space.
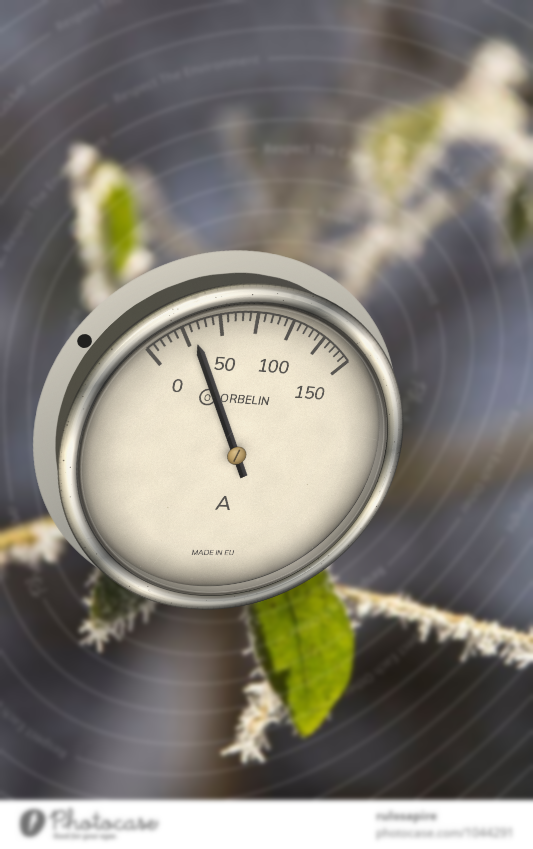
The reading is 30 A
